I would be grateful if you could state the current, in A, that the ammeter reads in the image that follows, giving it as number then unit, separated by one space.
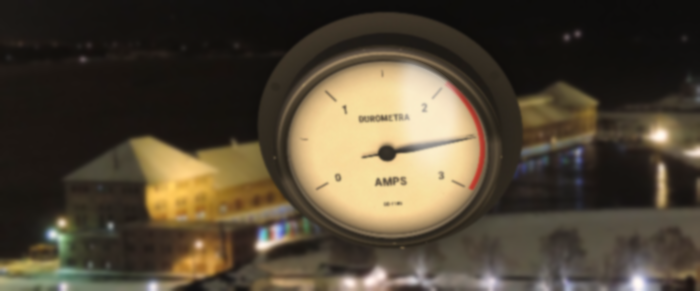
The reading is 2.5 A
